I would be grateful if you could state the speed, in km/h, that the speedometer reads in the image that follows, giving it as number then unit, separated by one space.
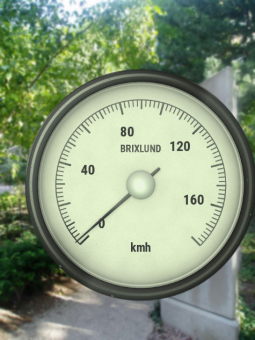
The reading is 2 km/h
